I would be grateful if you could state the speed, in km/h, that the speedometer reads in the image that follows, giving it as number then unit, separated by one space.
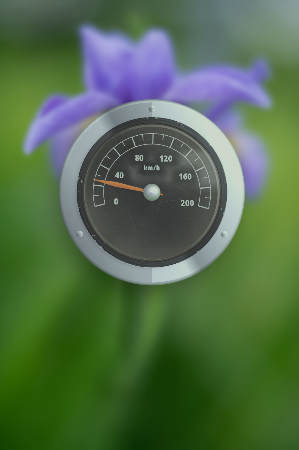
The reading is 25 km/h
